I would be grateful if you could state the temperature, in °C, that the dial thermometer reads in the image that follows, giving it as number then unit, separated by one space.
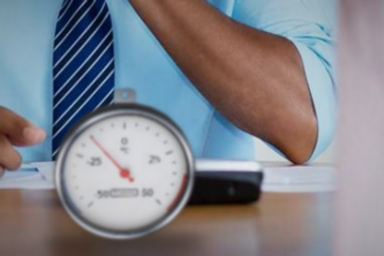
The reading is -15 °C
